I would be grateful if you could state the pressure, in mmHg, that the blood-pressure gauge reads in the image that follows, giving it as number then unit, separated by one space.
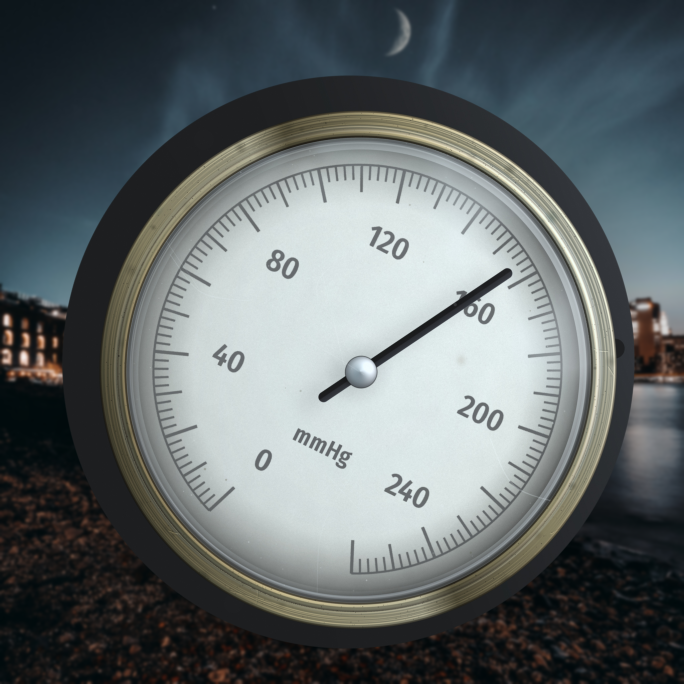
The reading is 156 mmHg
